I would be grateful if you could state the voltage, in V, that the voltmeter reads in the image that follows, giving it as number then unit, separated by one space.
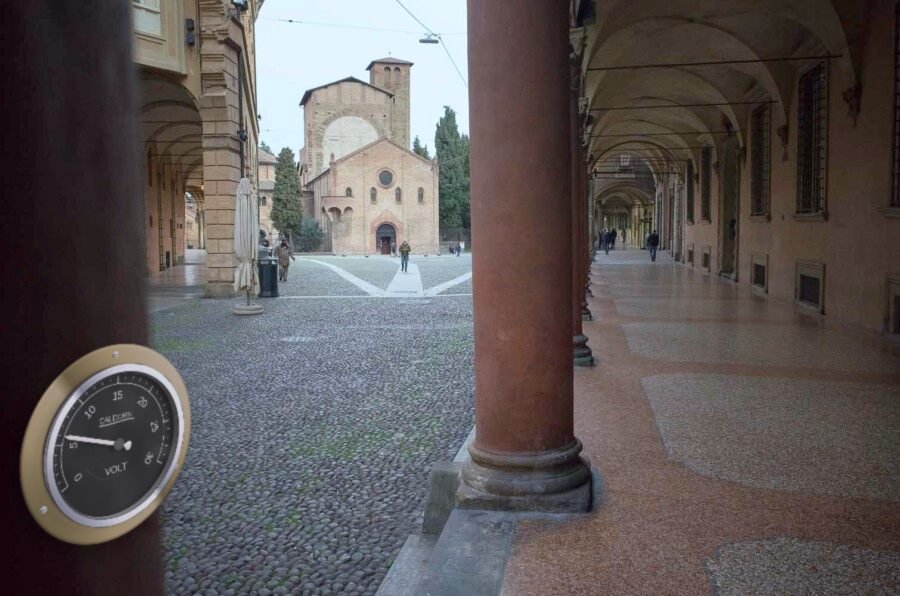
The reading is 6 V
